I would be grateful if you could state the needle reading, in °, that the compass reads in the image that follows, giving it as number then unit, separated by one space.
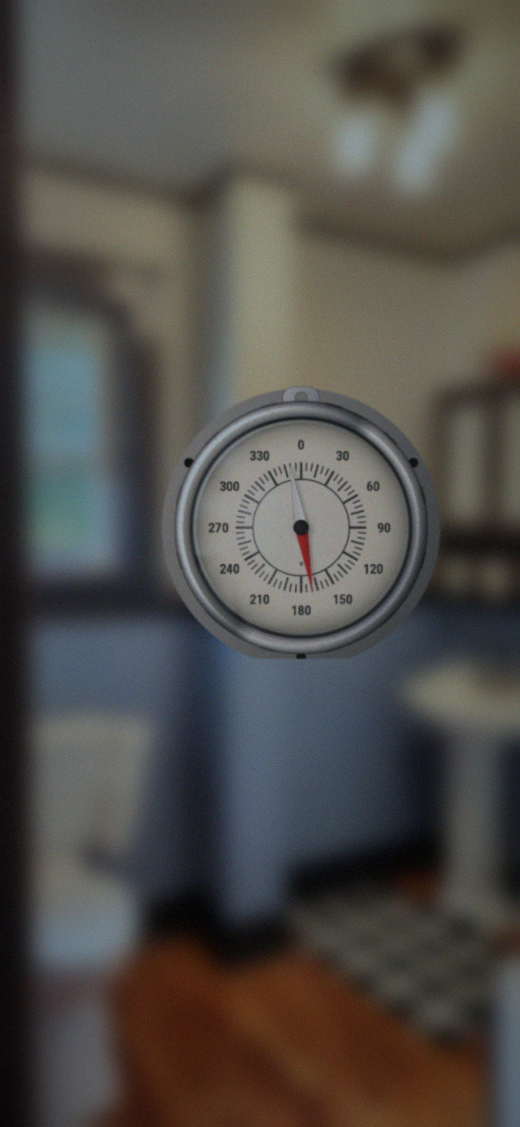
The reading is 170 °
